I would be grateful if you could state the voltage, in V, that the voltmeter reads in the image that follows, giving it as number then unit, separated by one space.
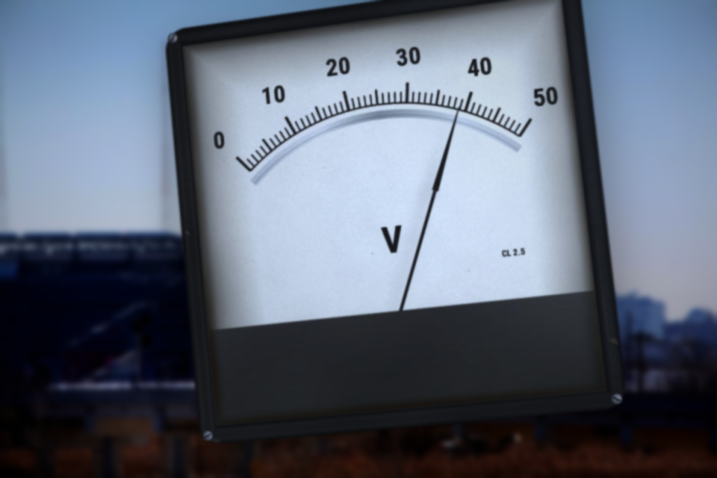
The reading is 39 V
